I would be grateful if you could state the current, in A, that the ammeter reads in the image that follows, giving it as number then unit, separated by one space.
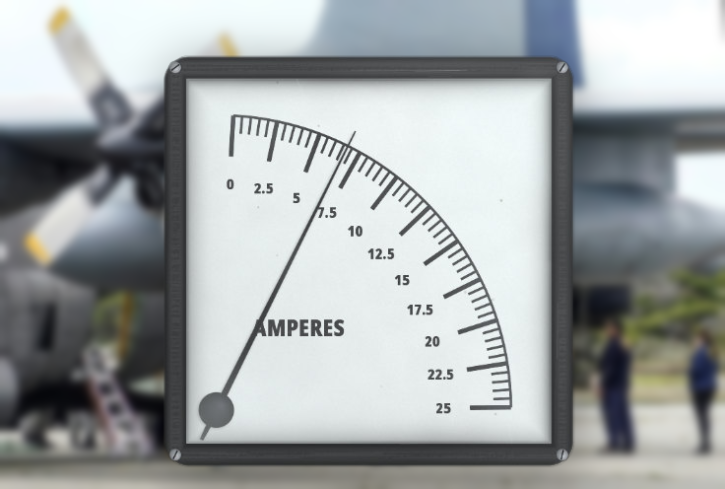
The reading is 6.75 A
